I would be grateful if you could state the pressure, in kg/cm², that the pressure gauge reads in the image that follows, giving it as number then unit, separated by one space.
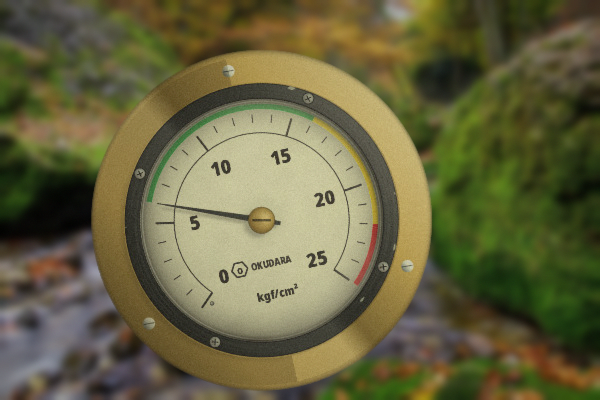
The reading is 6 kg/cm²
